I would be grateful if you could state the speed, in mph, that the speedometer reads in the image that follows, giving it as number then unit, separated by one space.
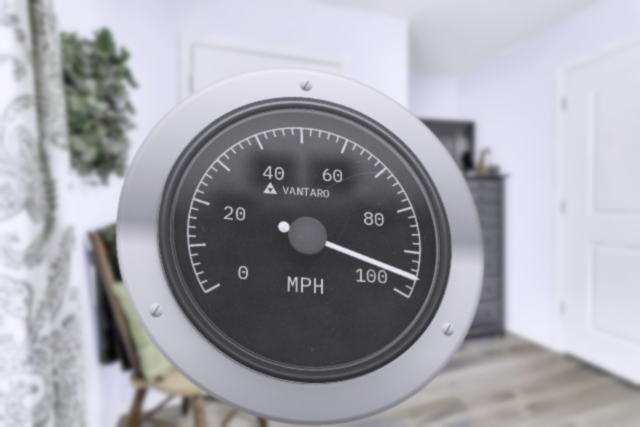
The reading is 96 mph
